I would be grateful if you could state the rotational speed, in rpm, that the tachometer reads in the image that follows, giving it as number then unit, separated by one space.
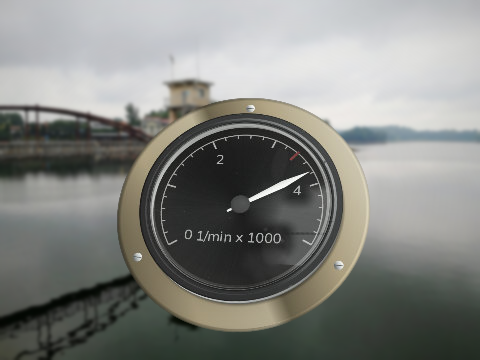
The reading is 3800 rpm
